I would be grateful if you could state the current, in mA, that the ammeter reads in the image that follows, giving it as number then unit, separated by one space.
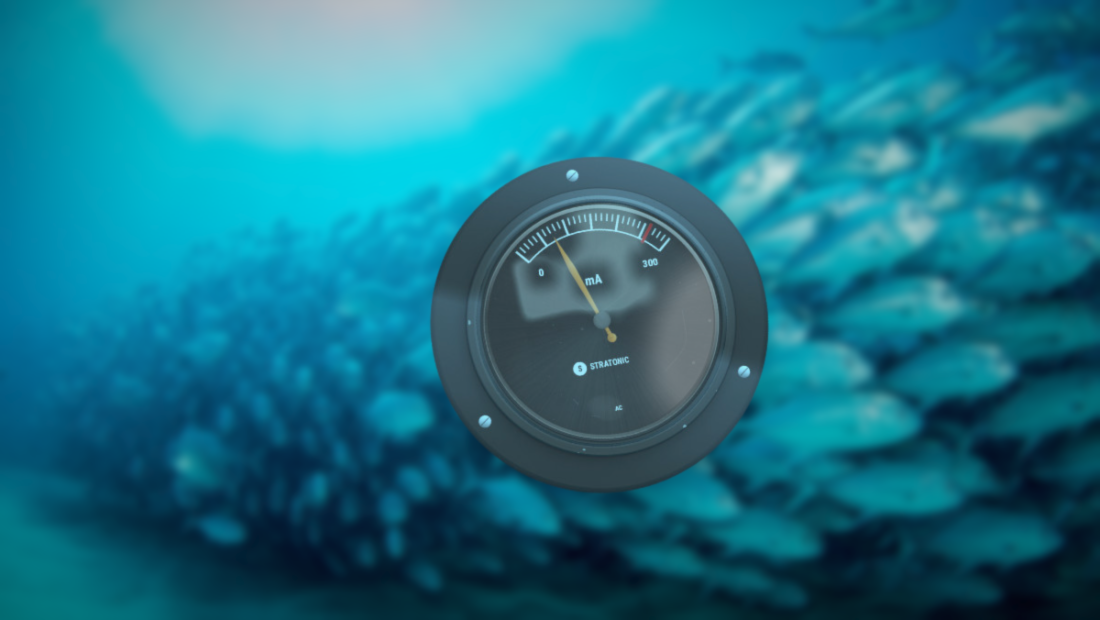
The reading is 70 mA
